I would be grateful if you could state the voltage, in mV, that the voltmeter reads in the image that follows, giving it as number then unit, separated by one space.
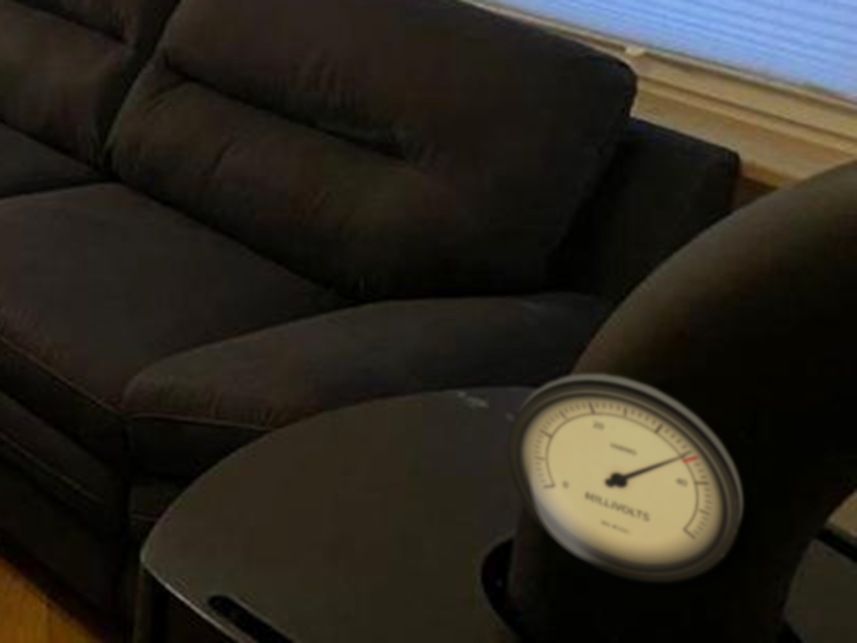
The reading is 35 mV
